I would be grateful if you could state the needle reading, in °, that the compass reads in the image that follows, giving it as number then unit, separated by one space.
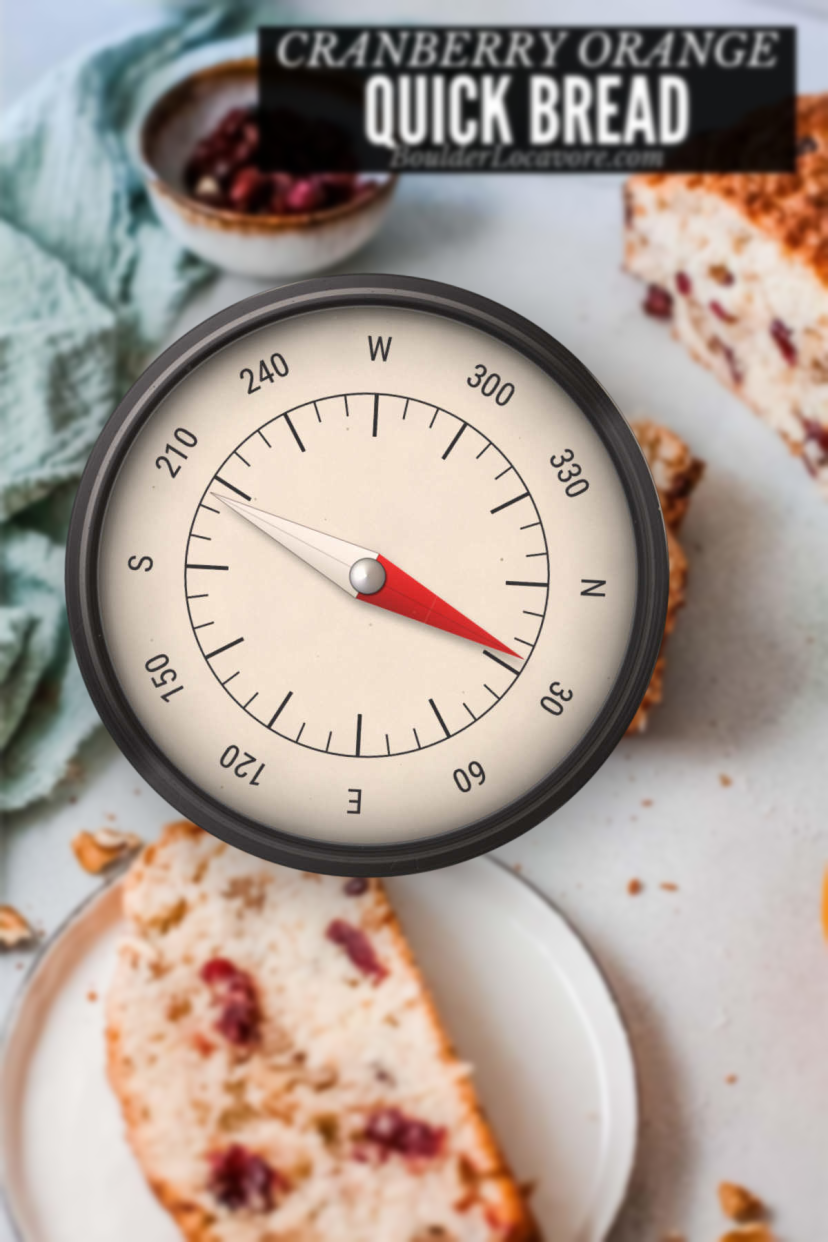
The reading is 25 °
